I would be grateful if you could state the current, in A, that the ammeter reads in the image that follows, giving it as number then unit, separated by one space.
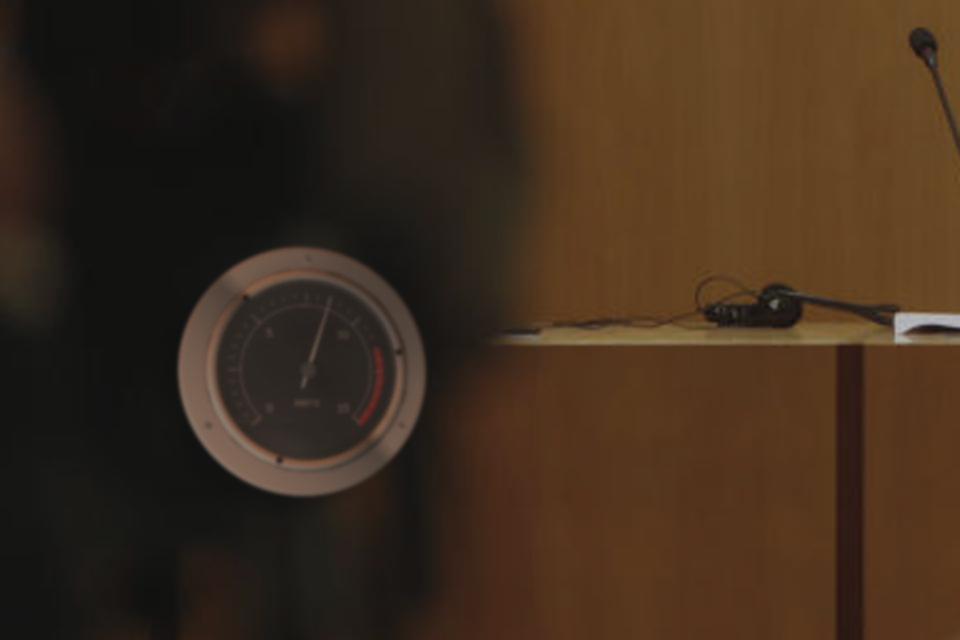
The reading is 8.5 A
